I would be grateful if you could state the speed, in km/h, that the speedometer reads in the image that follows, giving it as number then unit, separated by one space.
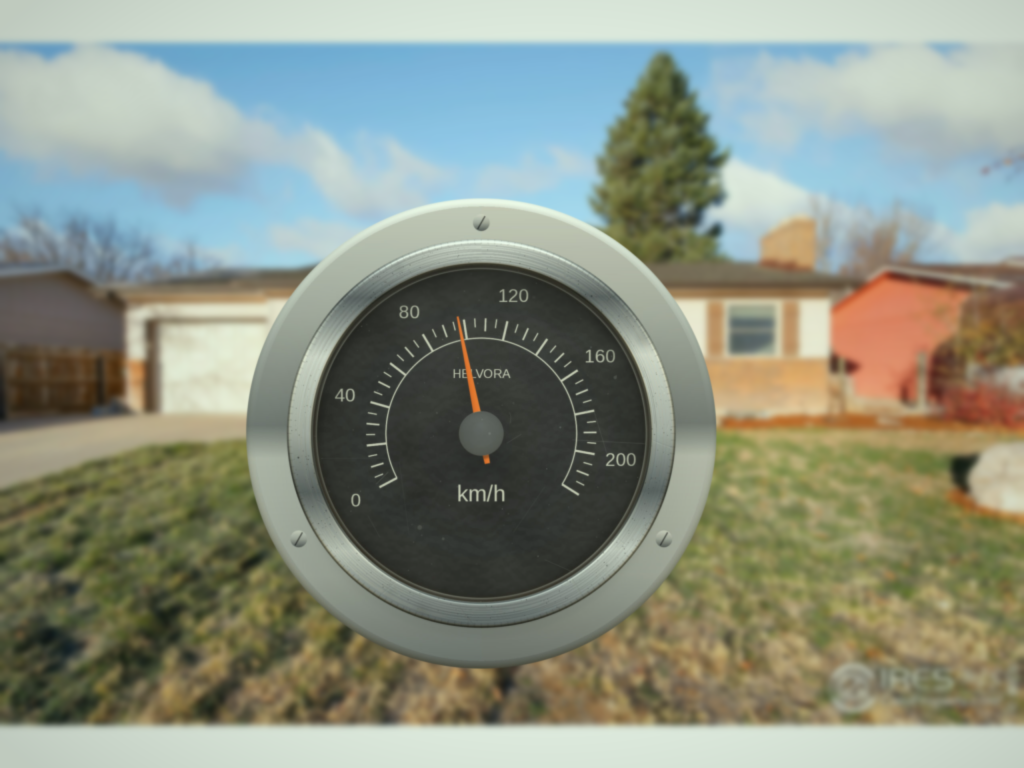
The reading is 97.5 km/h
